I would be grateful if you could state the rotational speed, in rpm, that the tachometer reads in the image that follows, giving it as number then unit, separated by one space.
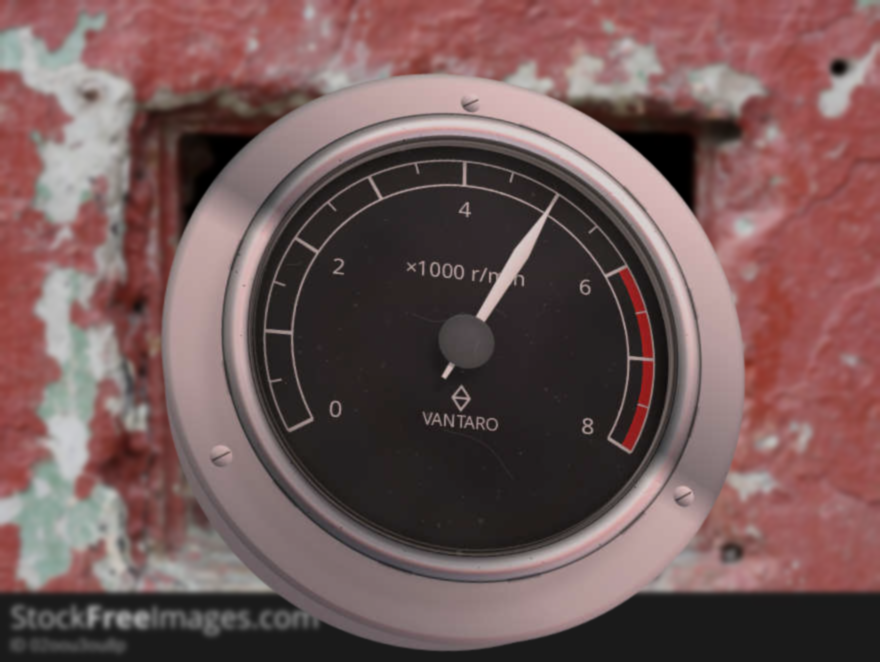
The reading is 5000 rpm
